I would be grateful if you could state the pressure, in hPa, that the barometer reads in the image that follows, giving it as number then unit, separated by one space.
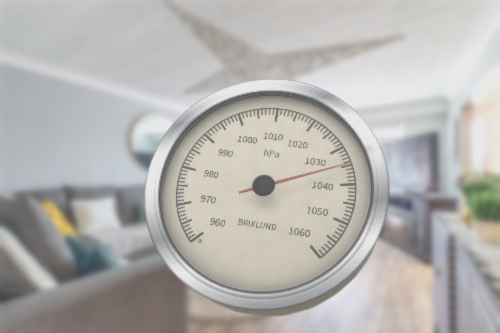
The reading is 1035 hPa
